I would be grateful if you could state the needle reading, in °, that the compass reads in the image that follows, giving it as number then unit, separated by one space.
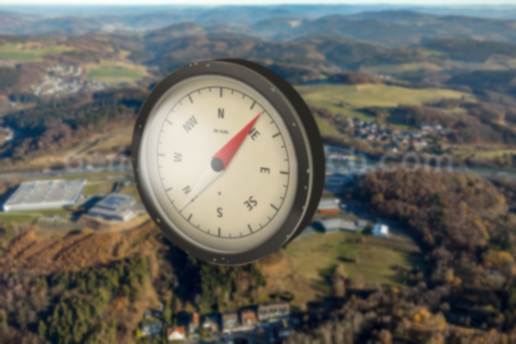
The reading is 40 °
